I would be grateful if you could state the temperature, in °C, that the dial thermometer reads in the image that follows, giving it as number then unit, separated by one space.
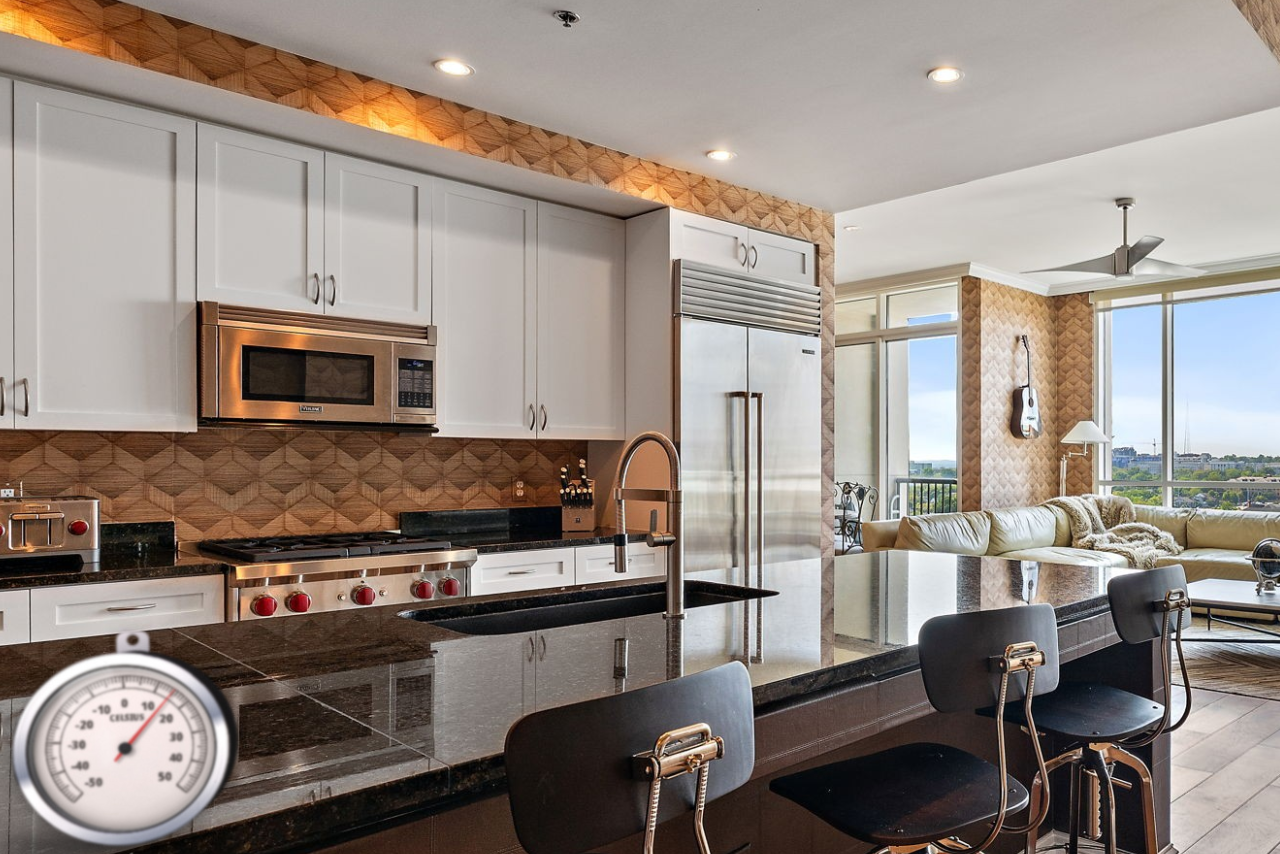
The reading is 15 °C
